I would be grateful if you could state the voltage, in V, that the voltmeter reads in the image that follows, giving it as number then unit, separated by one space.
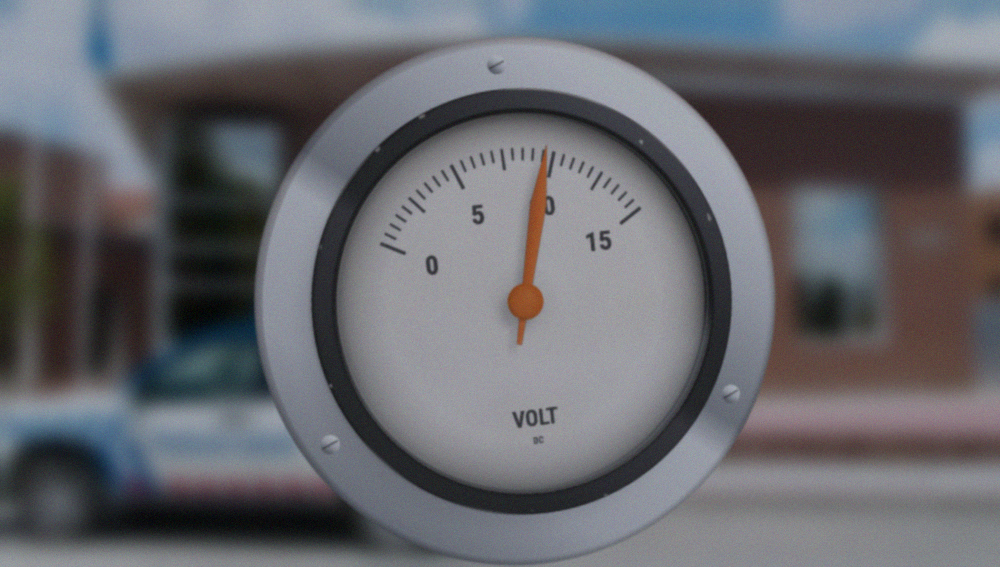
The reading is 9.5 V
